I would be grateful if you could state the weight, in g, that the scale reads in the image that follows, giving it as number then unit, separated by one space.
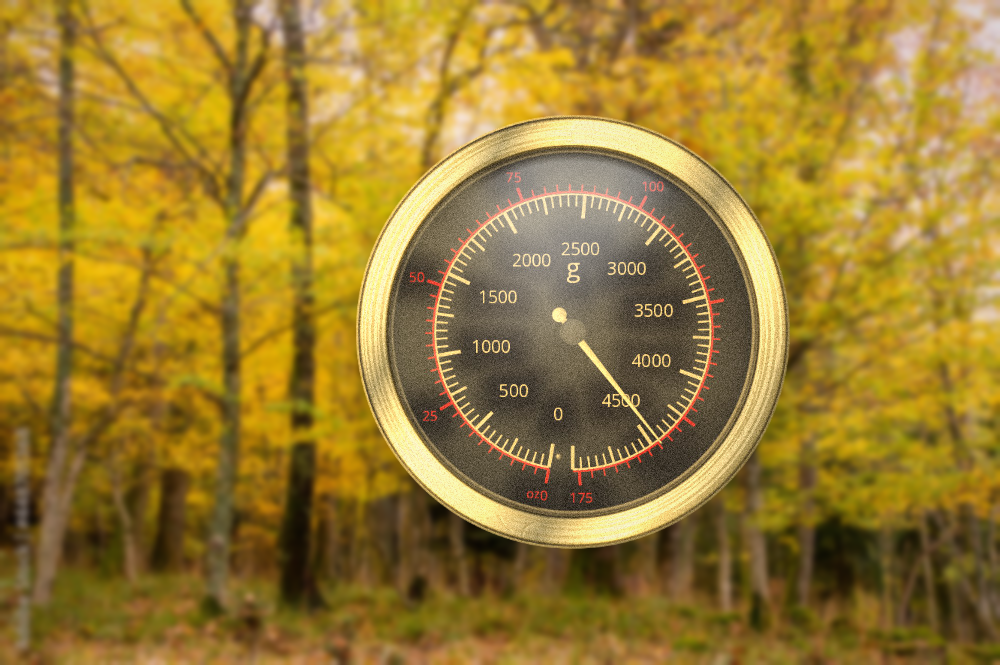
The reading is 4450 g
